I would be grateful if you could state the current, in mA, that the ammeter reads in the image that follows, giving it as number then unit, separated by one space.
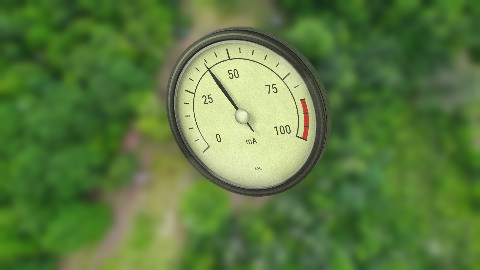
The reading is 40 mA
